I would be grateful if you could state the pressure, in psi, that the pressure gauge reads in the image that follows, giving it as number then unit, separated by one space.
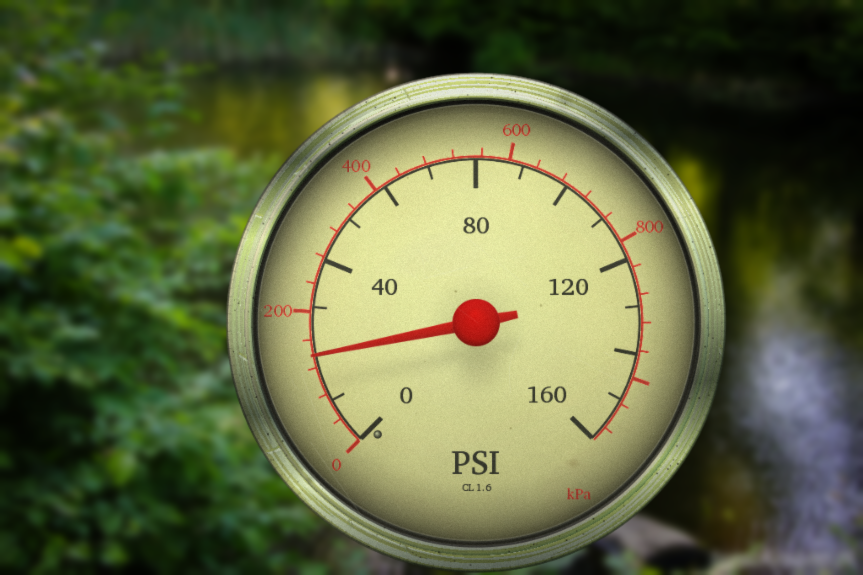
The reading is 20 psi
